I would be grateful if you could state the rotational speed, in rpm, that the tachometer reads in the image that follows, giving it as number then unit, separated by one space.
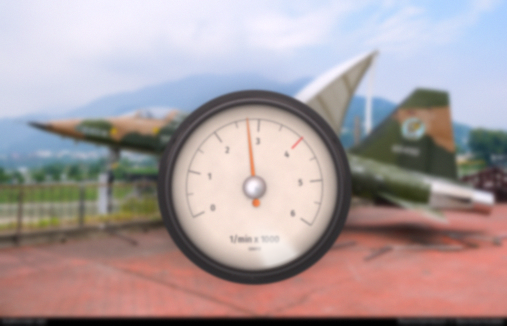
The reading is 2750 rpm
